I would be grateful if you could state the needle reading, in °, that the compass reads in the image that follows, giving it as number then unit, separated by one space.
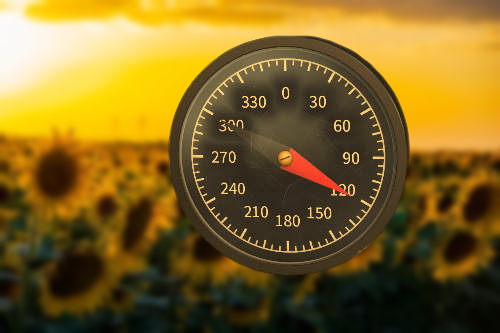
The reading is 120 °
